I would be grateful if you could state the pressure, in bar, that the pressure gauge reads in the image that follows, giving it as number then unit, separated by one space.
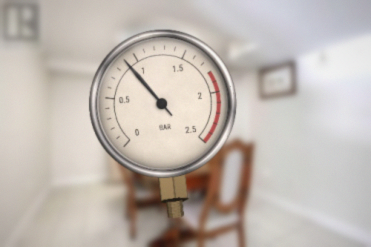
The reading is 0.9 bar
